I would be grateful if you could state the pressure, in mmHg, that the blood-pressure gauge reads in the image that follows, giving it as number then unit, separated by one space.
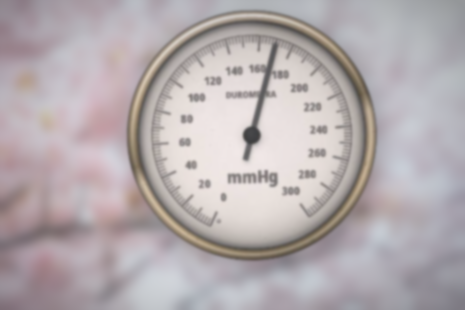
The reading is 170 mmHg
